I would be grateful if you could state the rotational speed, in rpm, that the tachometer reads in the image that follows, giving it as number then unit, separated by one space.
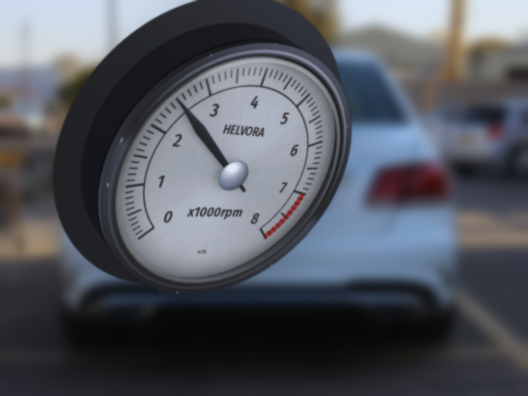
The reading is 2500 rpm
